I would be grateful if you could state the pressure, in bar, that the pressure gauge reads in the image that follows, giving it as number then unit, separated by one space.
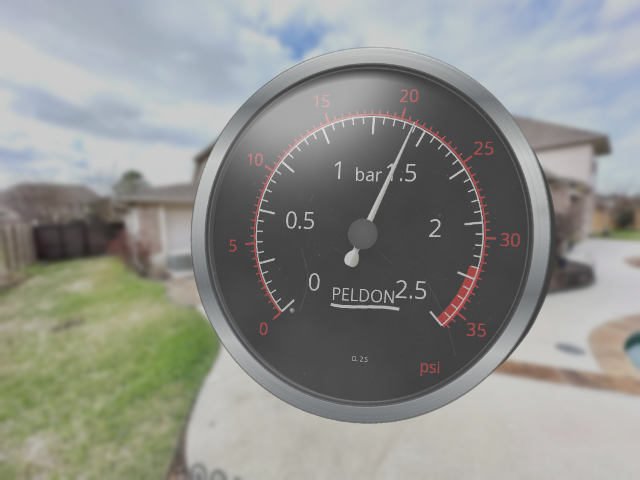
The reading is 1.45 bar
